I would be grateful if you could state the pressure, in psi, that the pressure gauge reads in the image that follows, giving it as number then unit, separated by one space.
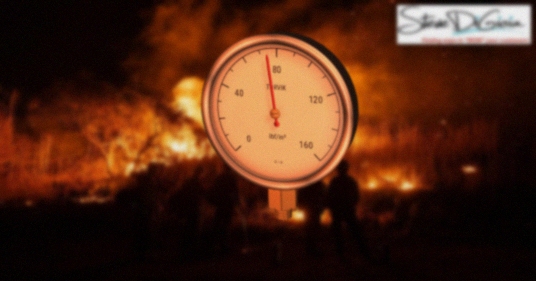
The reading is 75 psi
